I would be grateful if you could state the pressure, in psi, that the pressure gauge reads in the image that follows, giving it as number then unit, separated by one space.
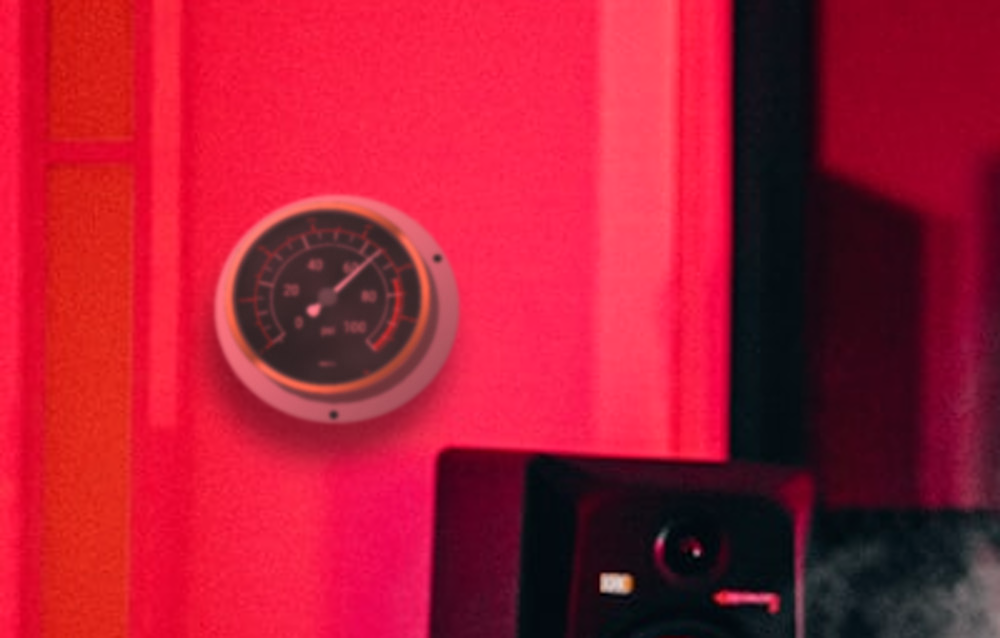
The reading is 65 psi
